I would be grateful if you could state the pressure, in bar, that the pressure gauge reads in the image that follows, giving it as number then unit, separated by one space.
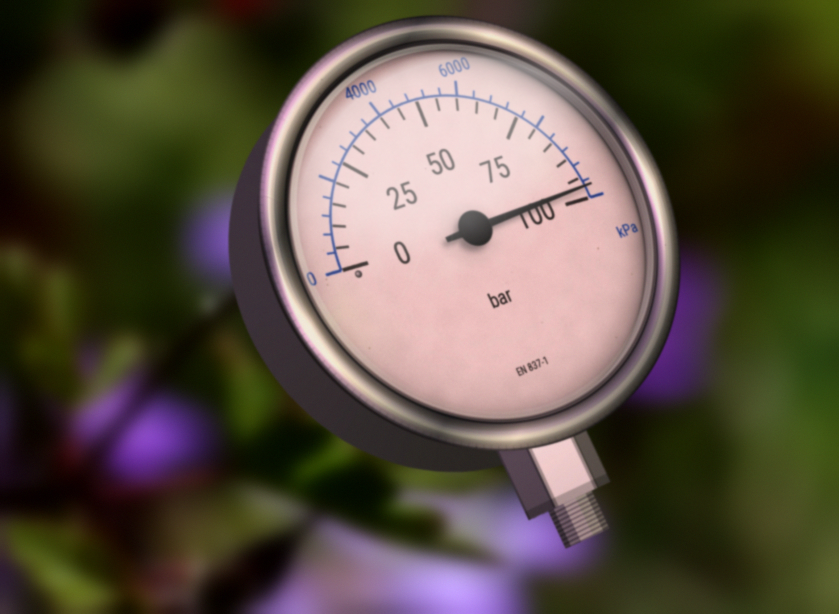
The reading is 97.5 bar
